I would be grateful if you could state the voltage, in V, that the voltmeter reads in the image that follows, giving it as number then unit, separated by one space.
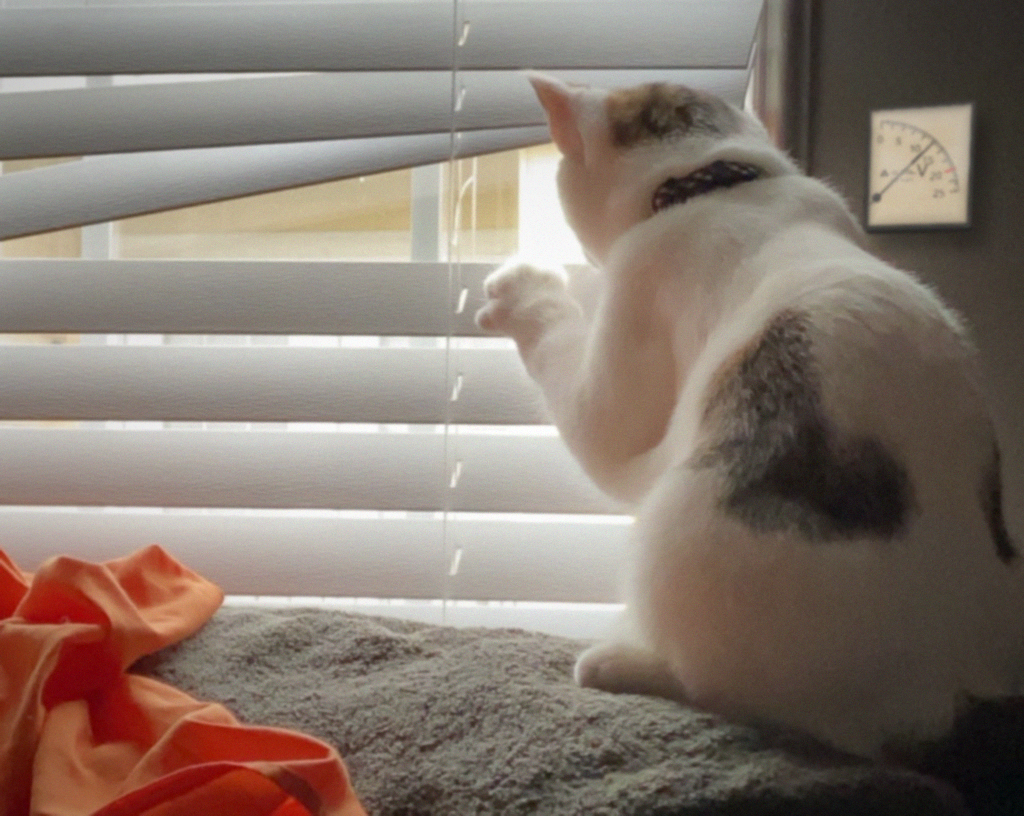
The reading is 12.5 V
